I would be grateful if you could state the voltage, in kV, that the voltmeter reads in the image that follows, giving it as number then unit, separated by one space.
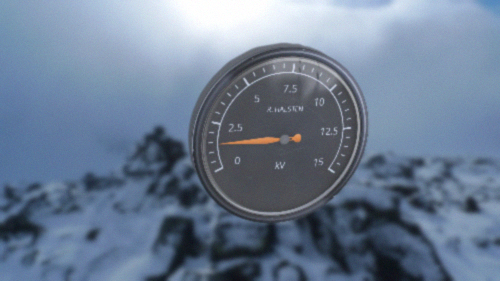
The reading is 1.5 kV
